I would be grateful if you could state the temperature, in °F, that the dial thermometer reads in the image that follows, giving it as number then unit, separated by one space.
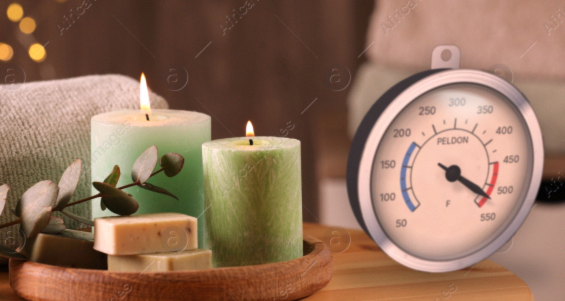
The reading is 525 °F
